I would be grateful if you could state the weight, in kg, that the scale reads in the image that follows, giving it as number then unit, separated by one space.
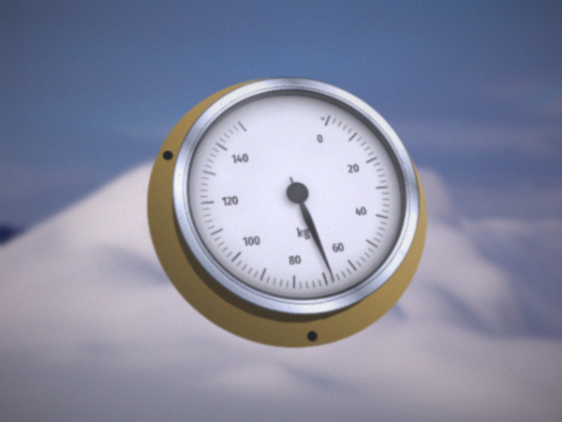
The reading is 68 kg
